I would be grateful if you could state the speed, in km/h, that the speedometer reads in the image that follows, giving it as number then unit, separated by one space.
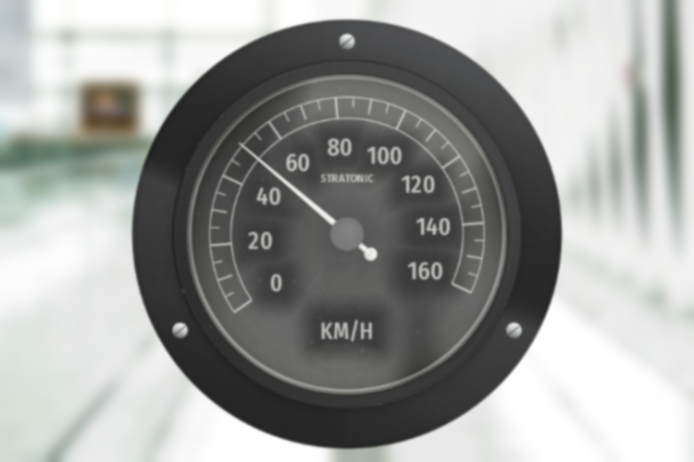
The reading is 50 km/h
